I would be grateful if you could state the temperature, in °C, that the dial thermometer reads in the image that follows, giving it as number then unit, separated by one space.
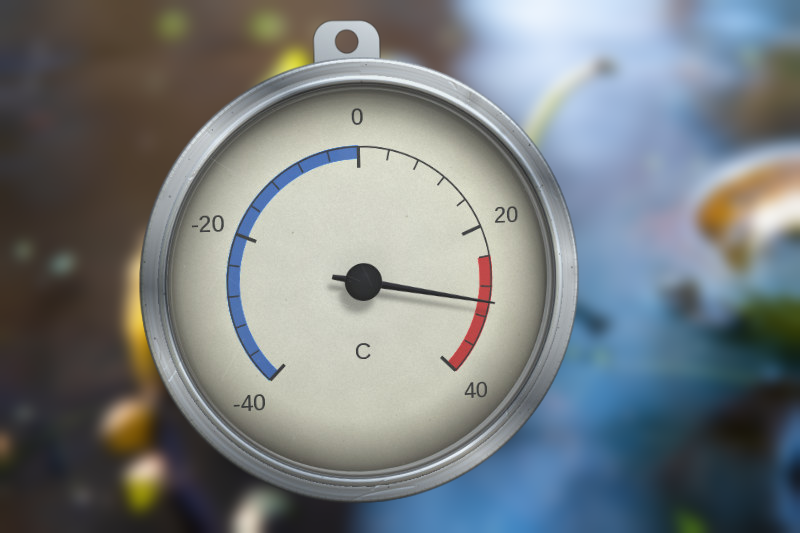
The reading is 30 °C
